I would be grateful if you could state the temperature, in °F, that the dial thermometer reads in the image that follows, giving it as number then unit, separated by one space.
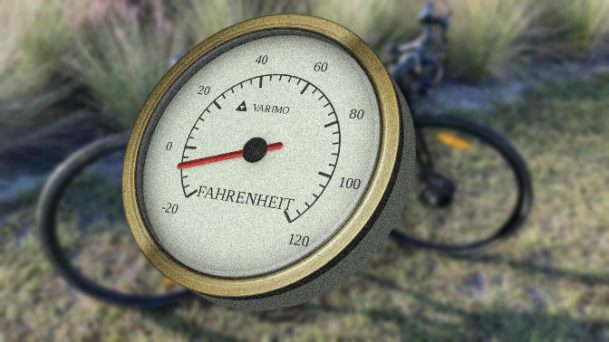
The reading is -8 °F
